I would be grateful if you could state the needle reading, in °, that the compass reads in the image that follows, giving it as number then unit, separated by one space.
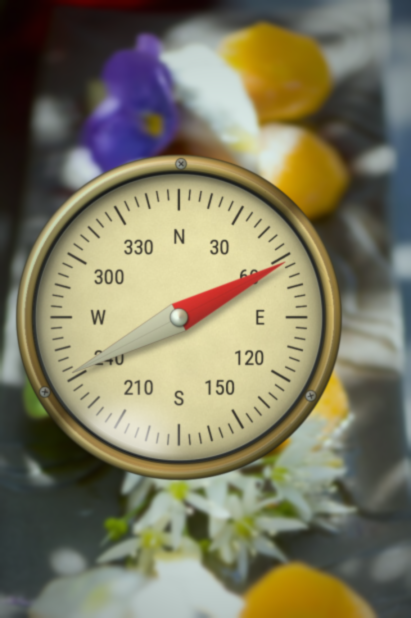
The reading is 62.5 °
